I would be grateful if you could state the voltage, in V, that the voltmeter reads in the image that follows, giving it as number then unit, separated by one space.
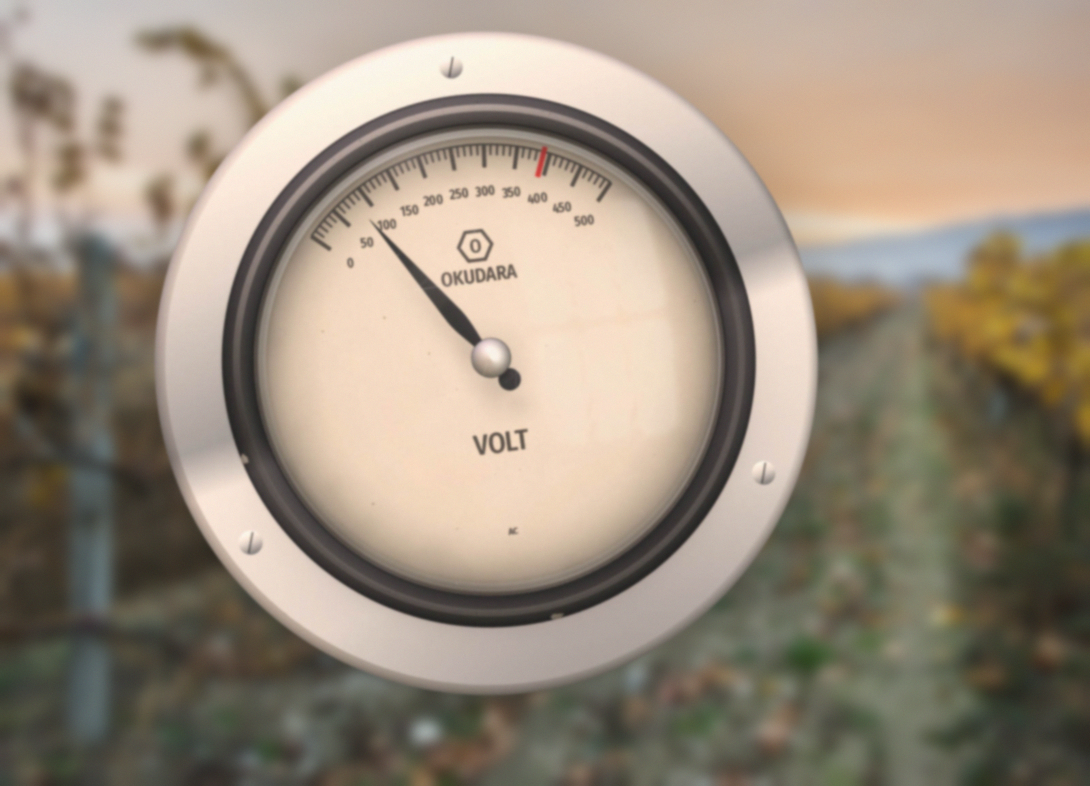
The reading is 80 V
